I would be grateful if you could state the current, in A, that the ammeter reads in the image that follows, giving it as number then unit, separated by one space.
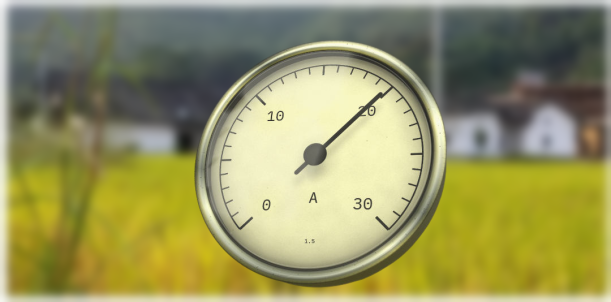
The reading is 20 A
